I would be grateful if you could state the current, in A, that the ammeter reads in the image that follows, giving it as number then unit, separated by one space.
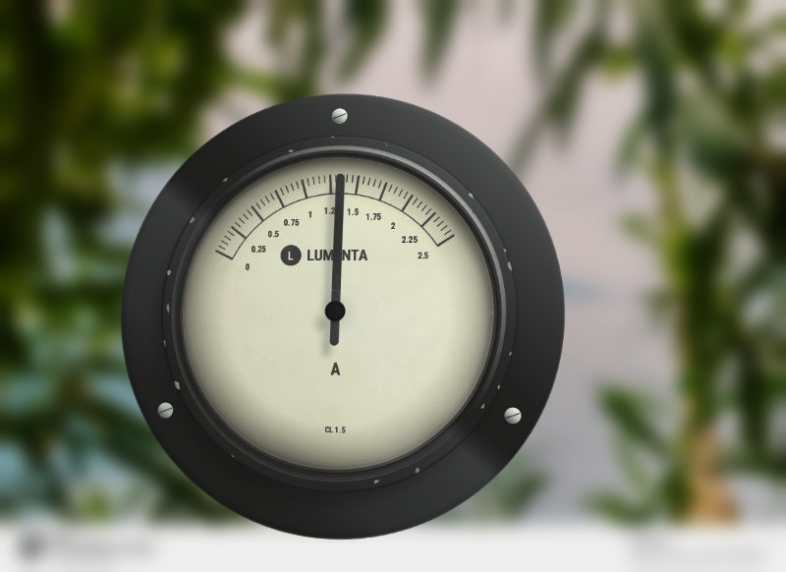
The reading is 1.35 A
